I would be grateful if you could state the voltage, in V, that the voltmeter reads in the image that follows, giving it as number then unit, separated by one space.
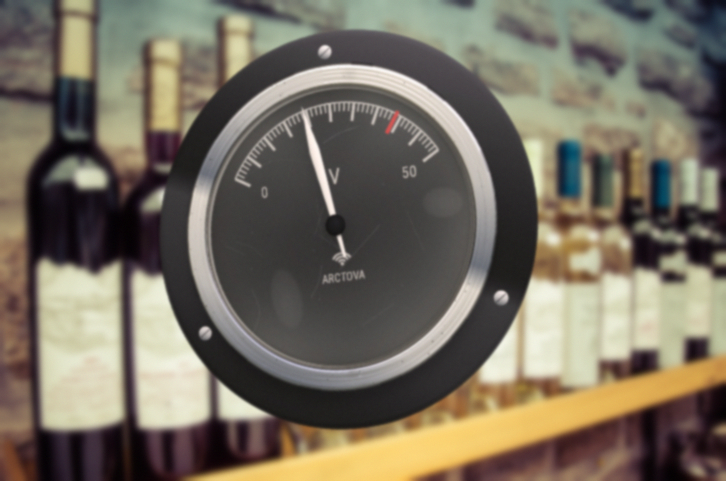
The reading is 20 V
